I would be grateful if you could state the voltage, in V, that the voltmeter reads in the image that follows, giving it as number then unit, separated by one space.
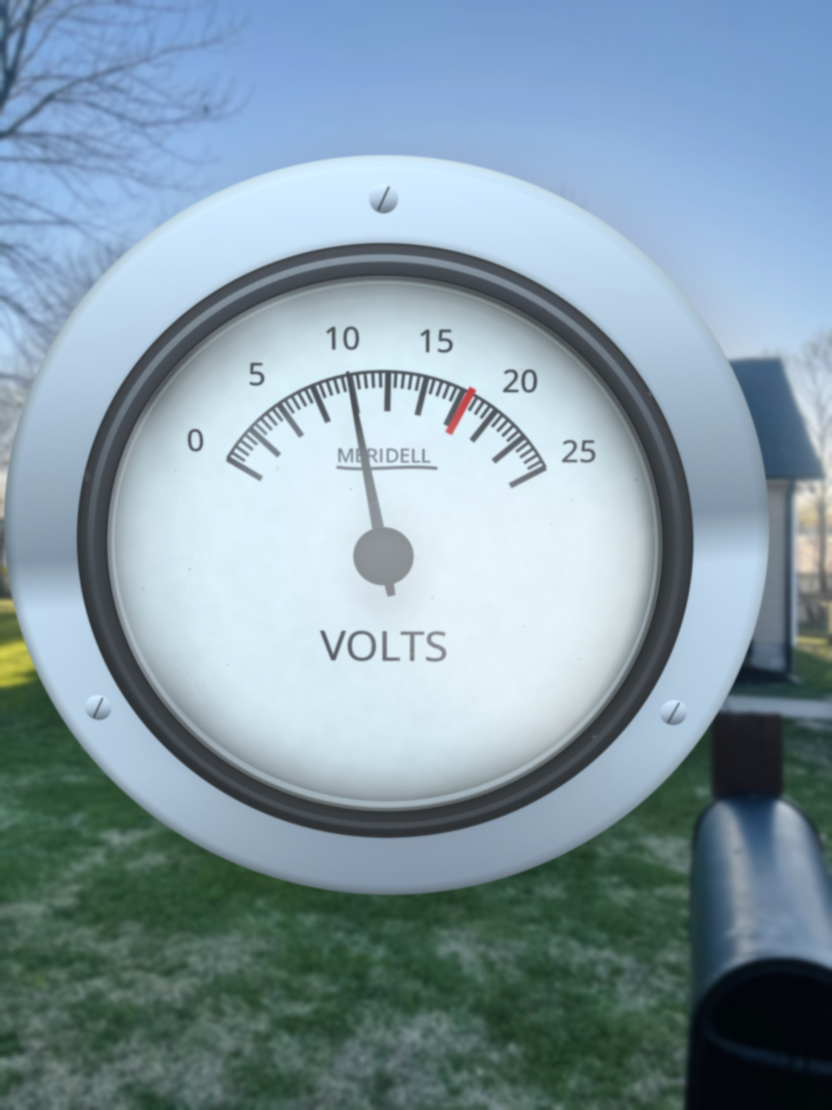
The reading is 10 V
